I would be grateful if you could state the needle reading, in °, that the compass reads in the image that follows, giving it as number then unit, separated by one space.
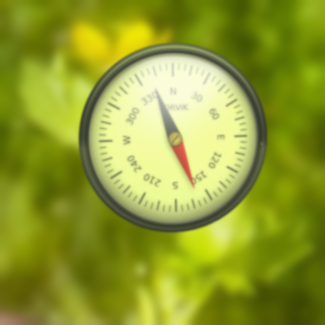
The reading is 160 °
